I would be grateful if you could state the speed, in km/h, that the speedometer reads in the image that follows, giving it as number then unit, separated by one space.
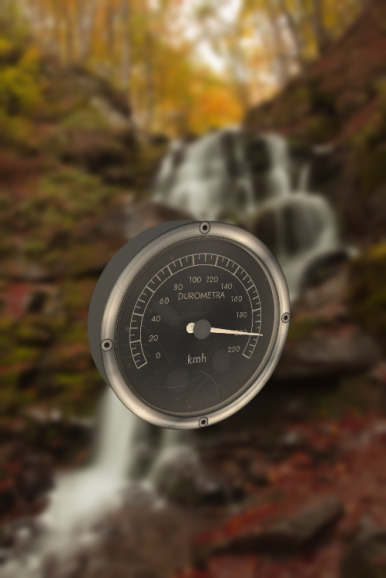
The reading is 200 km/h
